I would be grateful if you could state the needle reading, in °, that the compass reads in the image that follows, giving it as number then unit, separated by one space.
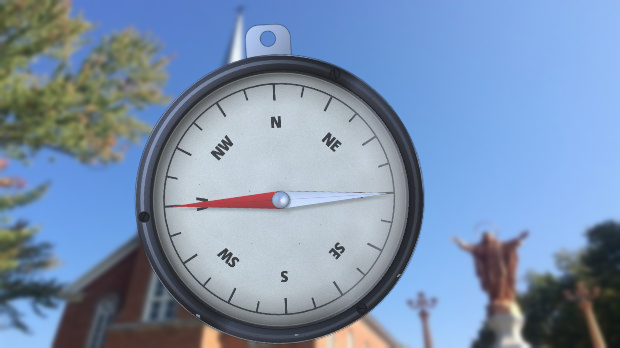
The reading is 270 °
